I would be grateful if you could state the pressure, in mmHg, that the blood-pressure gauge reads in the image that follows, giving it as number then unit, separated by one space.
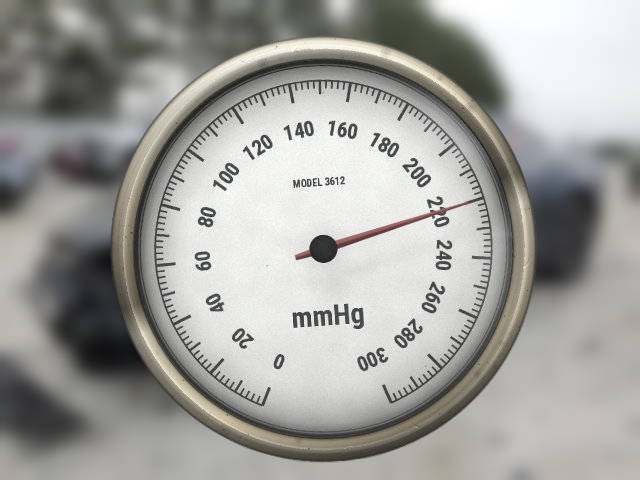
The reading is 220 mmHg
